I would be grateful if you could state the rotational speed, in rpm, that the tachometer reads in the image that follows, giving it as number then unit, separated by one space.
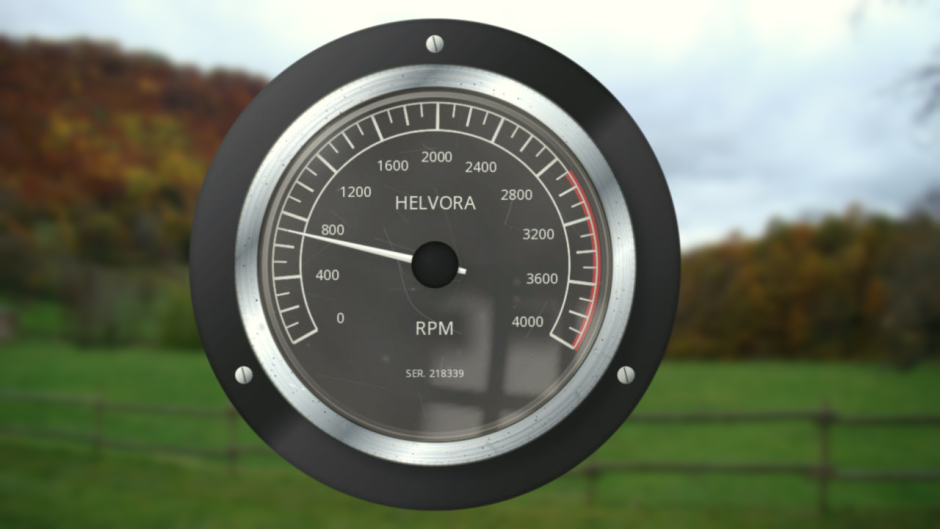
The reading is 700 rpm
